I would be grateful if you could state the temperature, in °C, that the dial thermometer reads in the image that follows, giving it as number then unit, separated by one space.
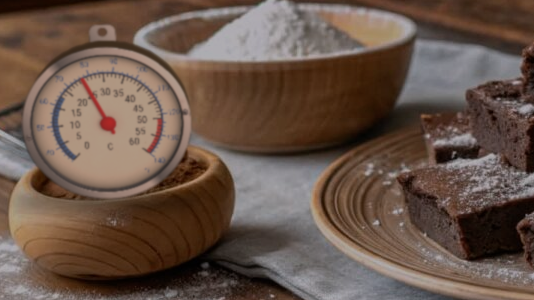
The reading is 25 °C
